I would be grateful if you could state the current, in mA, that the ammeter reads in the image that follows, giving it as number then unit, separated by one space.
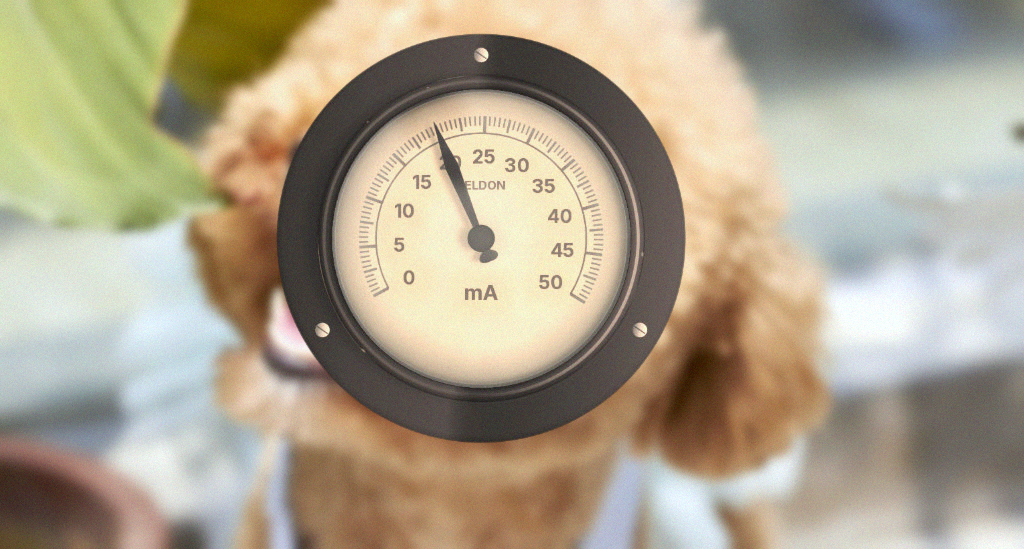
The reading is 20 mA
